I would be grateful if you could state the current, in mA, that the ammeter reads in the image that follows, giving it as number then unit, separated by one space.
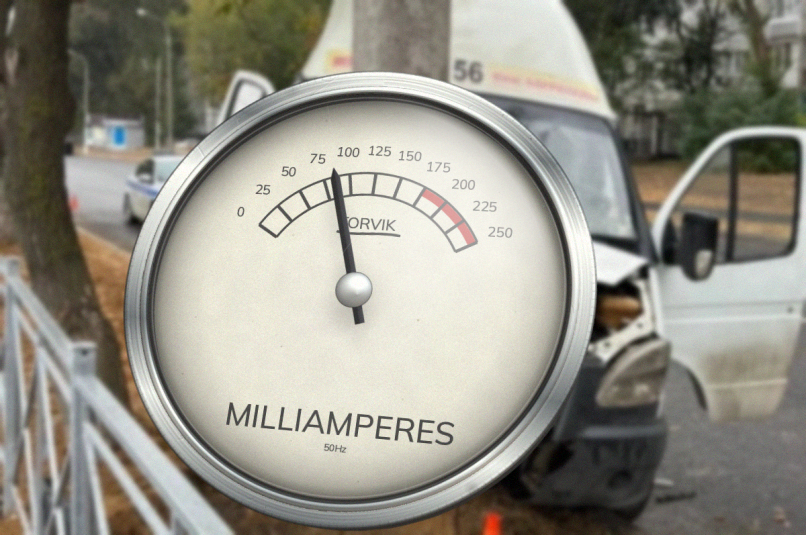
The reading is 87.5 mA
